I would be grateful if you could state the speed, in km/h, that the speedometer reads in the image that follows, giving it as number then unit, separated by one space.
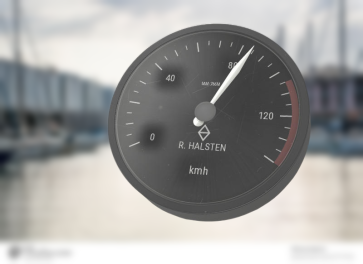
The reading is 85 km/h
